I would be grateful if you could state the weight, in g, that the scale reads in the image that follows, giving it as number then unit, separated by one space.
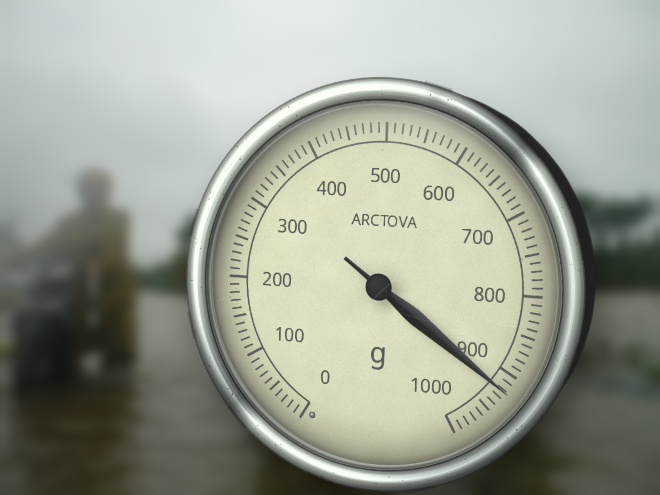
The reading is 920 g
